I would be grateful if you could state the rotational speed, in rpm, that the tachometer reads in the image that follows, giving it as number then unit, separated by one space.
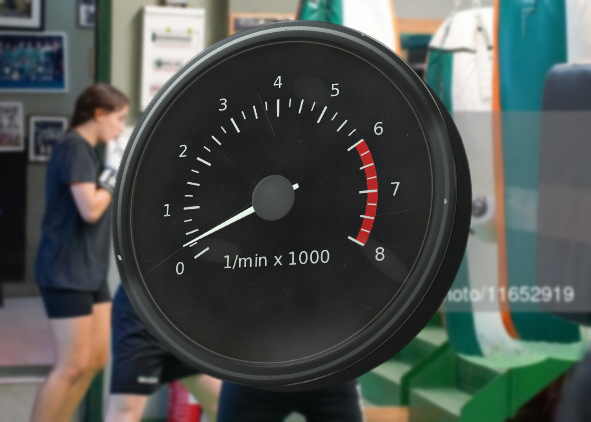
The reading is 250 rpm
